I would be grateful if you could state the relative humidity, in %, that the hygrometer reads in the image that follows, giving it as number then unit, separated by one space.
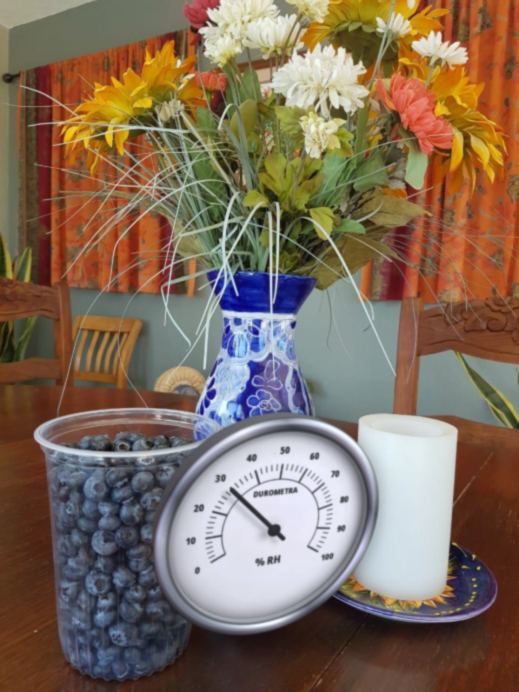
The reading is 30 %
